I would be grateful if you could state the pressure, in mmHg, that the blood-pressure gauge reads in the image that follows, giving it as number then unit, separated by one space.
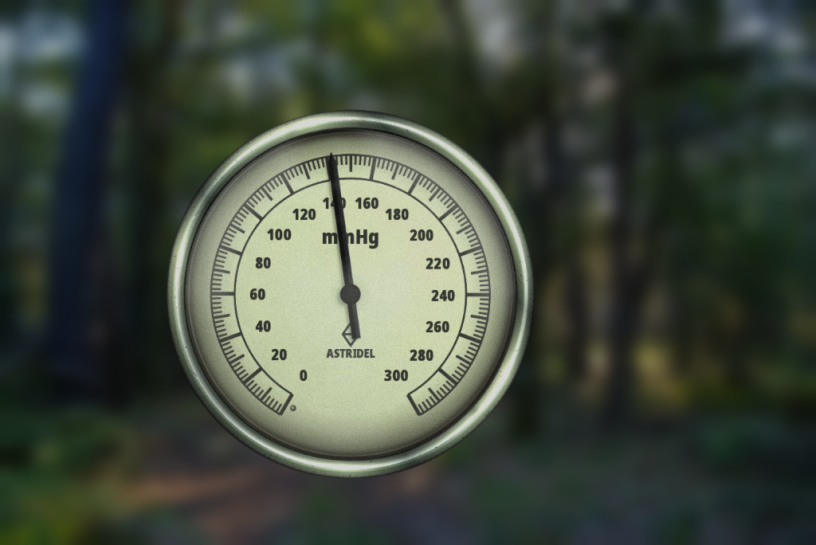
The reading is 142 mmHg
